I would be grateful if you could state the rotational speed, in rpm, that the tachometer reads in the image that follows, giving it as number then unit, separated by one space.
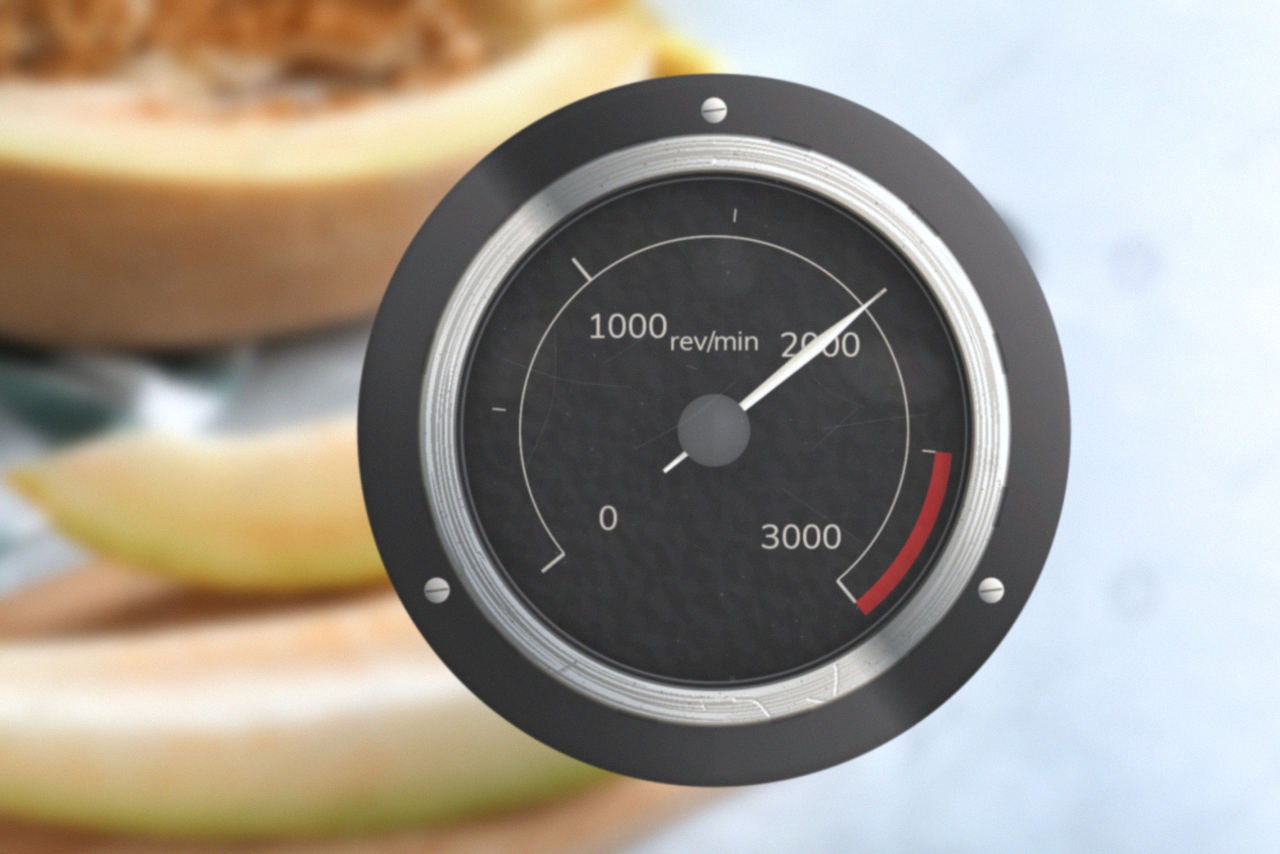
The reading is 2000 rpm
